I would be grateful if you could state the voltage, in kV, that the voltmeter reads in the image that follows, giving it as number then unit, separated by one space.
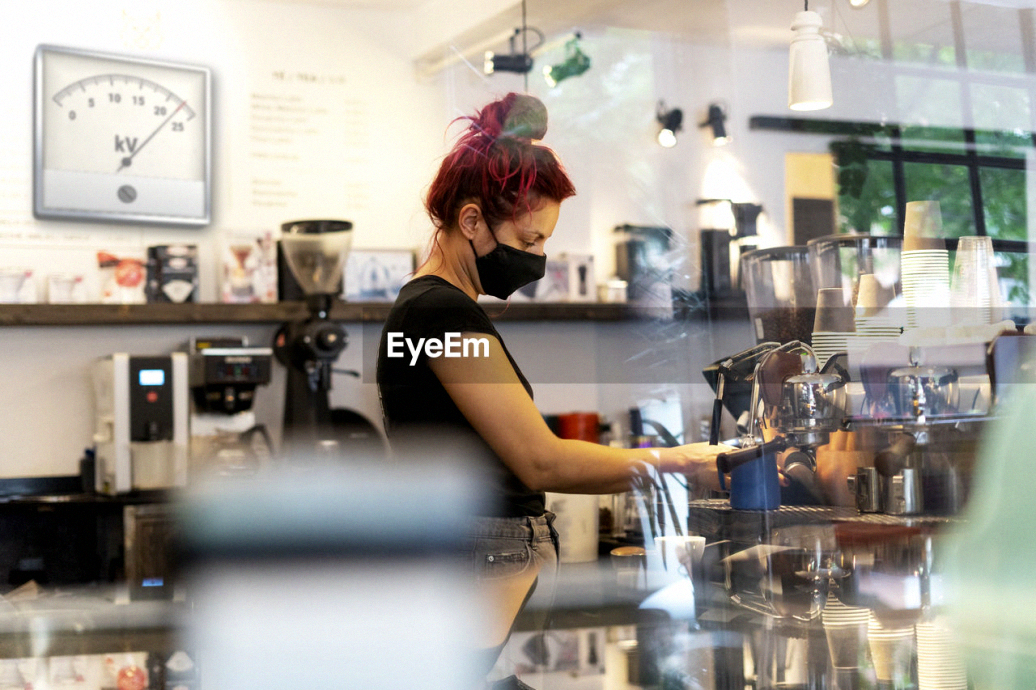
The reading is 22.5 kV
